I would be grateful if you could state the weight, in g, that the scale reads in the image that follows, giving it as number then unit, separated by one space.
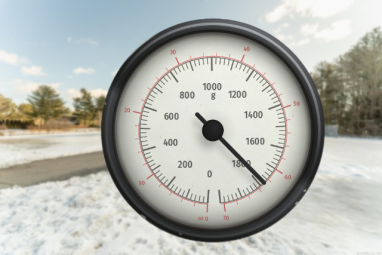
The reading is 1780 g
